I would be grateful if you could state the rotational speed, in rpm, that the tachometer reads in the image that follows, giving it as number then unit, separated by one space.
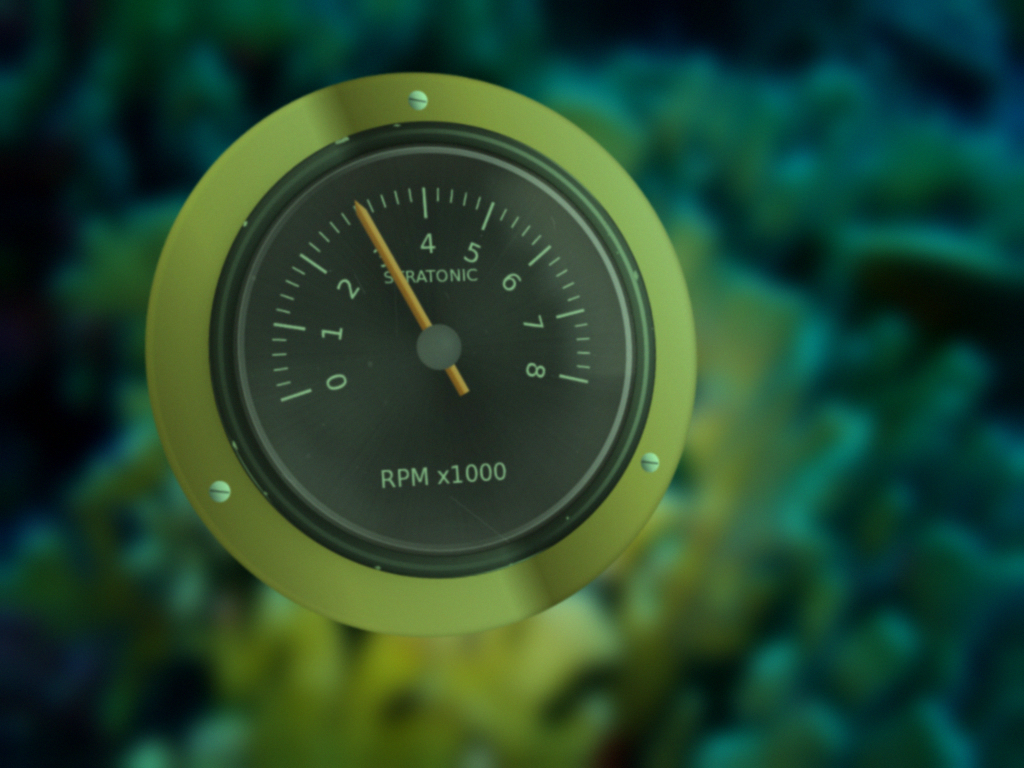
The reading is 3000 rpm
